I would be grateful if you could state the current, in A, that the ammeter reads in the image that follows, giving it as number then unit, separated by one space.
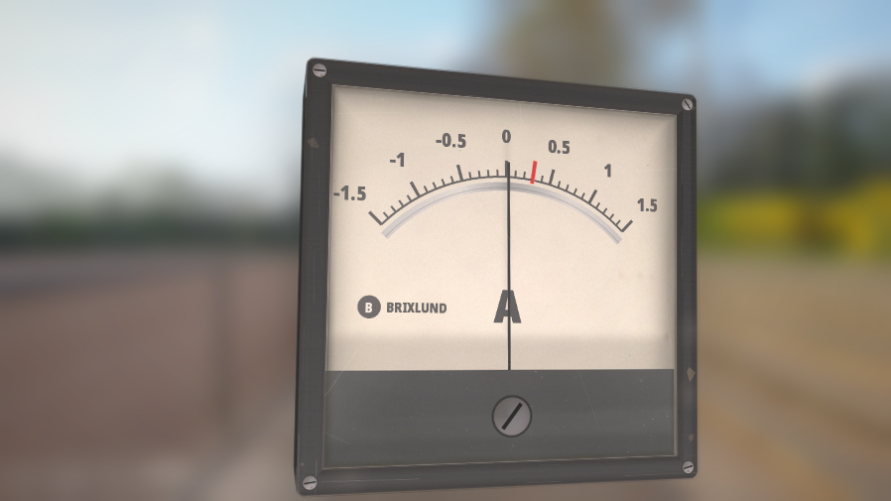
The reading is 0 A
